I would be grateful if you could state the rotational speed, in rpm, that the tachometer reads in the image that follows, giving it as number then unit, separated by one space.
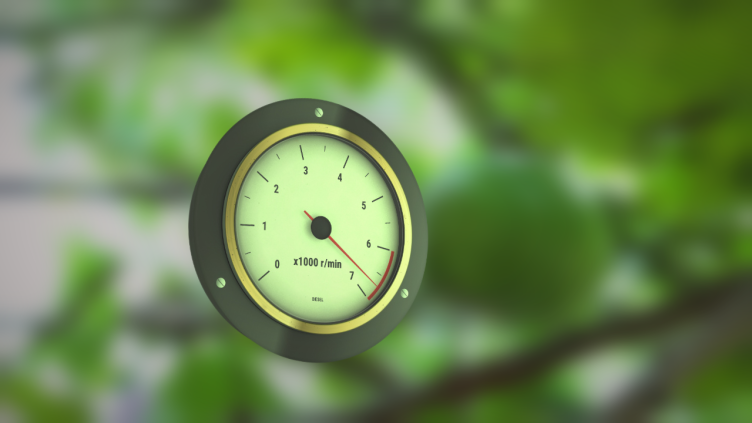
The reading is 6750 rpm
